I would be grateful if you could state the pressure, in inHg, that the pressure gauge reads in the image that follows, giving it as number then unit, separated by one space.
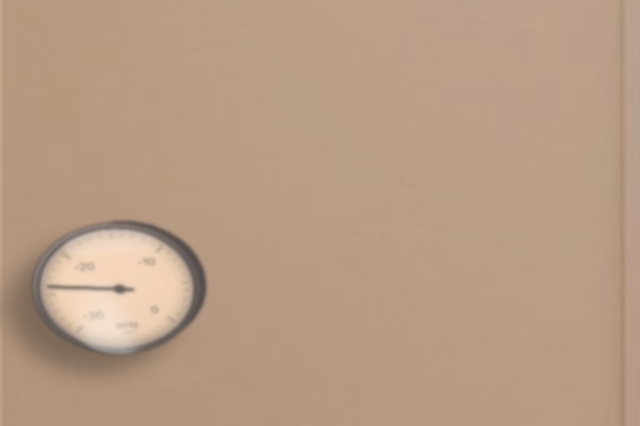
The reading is -24 inHg
